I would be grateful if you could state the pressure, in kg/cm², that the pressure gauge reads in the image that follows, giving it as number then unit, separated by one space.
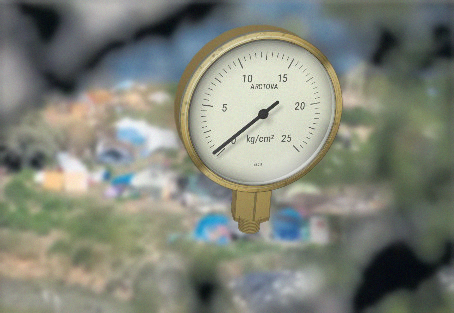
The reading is 0.5 kg/cm²
